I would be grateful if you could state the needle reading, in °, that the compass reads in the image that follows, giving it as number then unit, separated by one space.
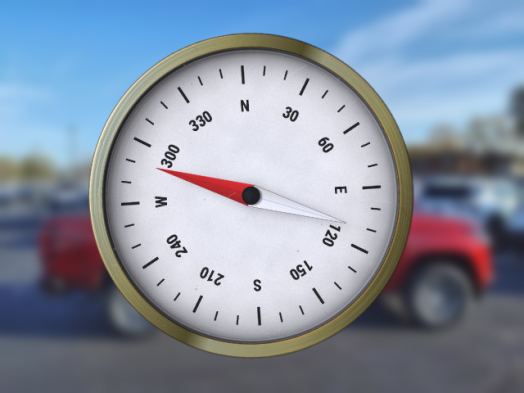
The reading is 290 °
